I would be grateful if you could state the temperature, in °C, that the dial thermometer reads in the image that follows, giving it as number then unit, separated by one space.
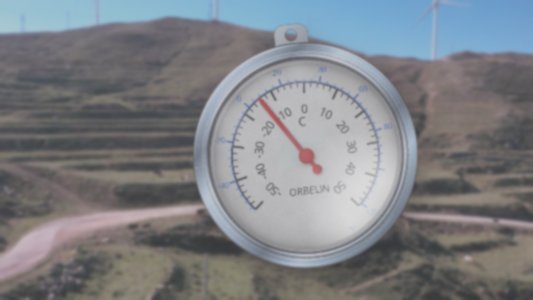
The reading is -14 °C
